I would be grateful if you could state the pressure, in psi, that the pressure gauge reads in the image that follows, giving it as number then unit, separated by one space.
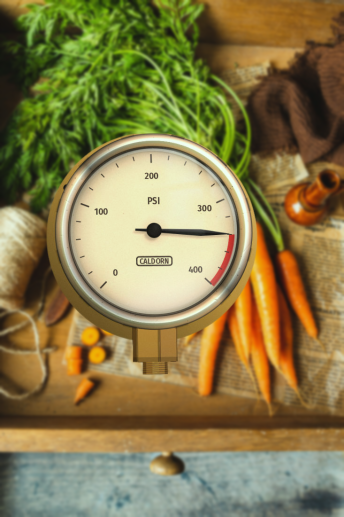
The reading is 340 psi
